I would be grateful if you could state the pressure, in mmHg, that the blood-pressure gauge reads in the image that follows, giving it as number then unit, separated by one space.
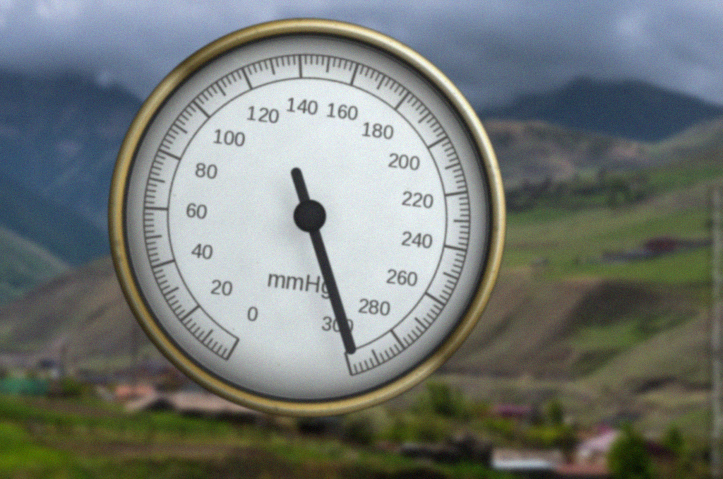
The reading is 298 mmHg
